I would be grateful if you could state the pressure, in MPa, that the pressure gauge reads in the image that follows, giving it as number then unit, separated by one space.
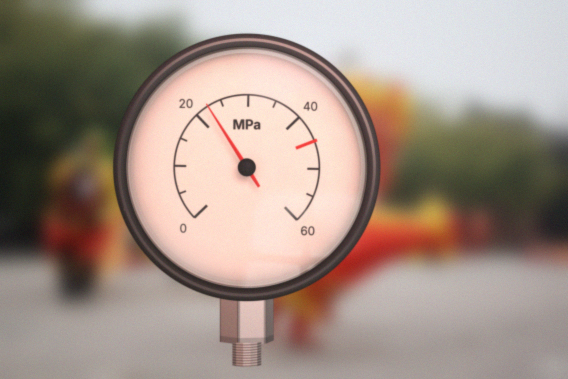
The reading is 22.5 MPa
